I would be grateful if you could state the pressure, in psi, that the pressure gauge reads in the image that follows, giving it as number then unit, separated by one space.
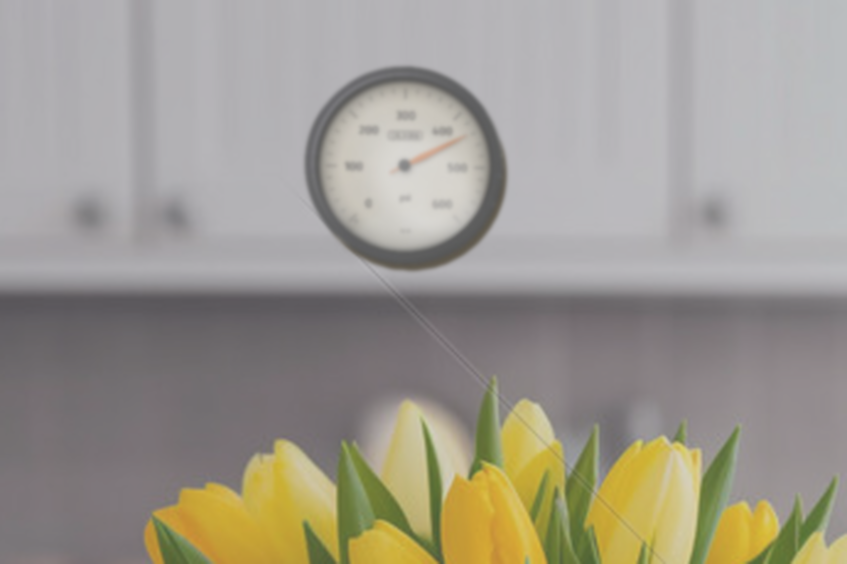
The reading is 440 psi
